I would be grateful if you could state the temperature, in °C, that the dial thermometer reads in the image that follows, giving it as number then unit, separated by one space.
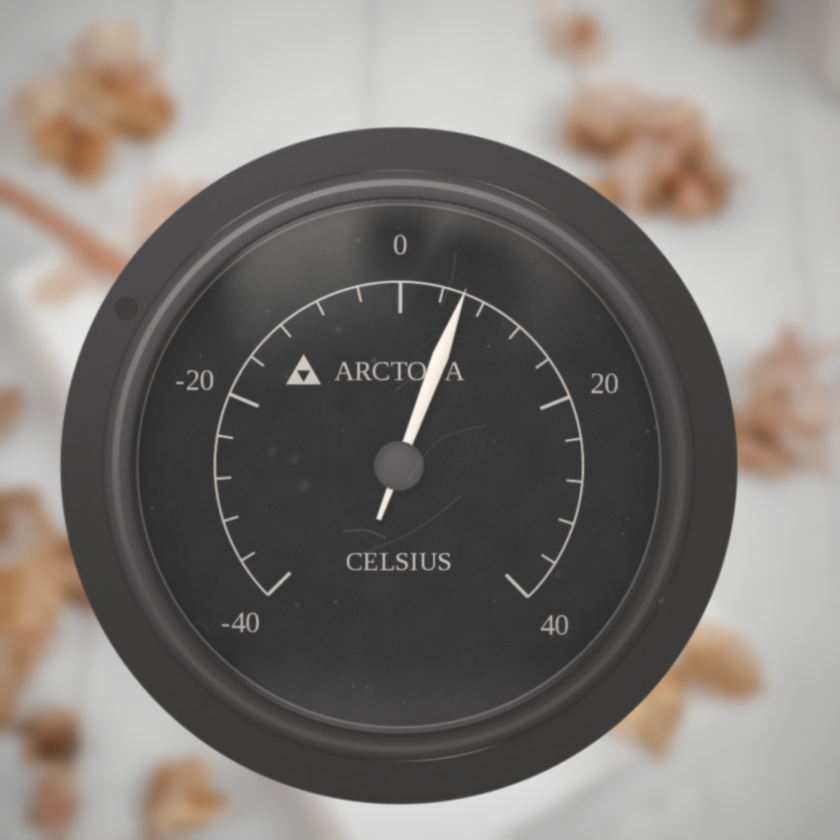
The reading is 6 °C
